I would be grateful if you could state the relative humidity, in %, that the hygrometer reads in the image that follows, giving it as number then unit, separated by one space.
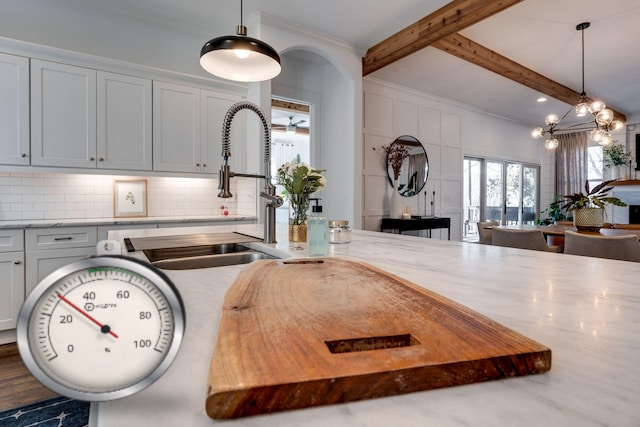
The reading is 30 %
